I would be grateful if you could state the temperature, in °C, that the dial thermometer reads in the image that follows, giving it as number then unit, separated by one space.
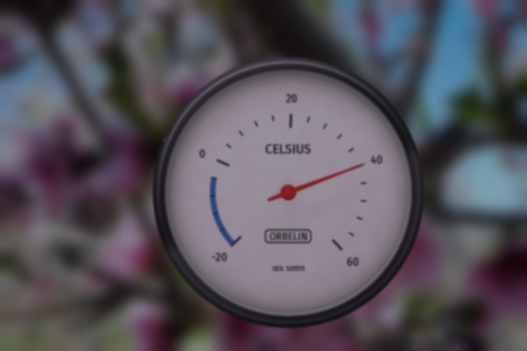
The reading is 40 °C
